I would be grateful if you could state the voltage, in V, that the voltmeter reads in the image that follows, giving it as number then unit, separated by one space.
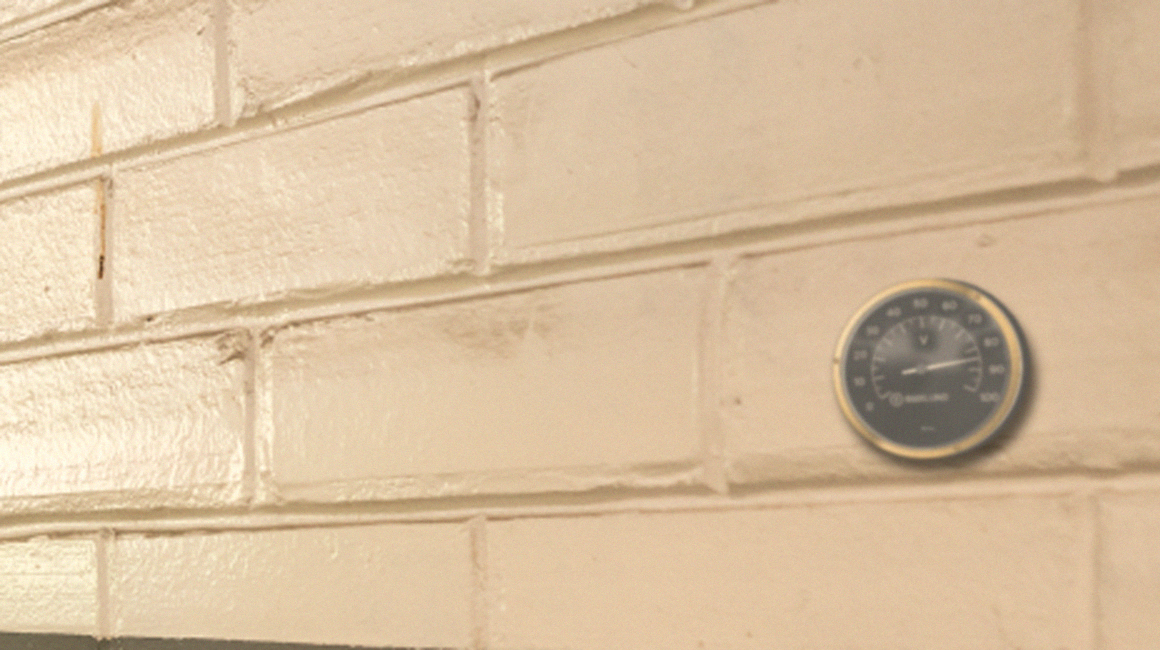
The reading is 85 V
